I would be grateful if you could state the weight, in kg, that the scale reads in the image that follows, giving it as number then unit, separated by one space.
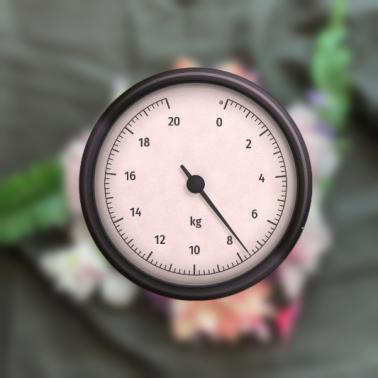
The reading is 7.6 kg
